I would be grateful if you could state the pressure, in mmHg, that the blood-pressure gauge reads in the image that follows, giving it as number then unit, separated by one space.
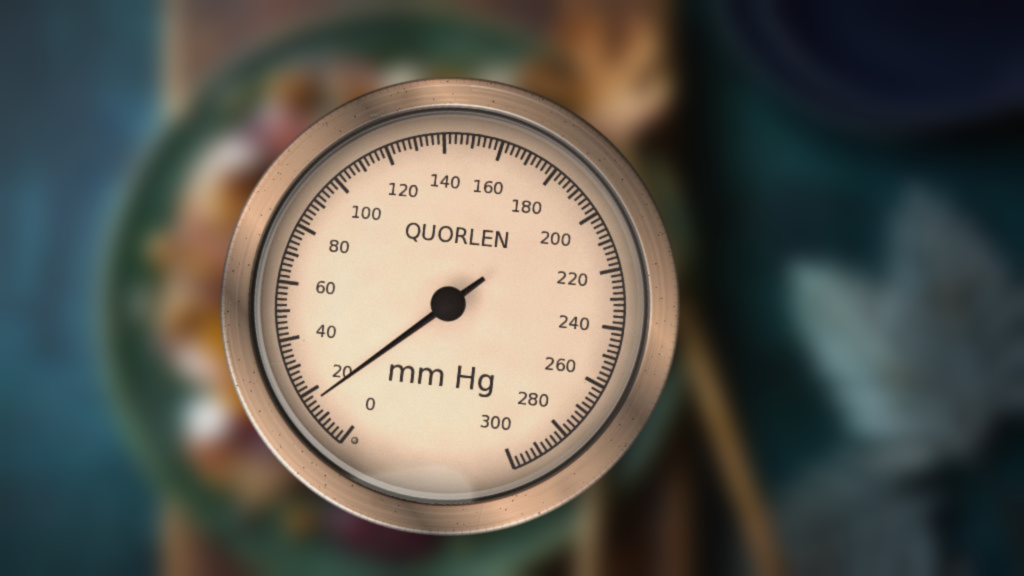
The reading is 16 mmHg
